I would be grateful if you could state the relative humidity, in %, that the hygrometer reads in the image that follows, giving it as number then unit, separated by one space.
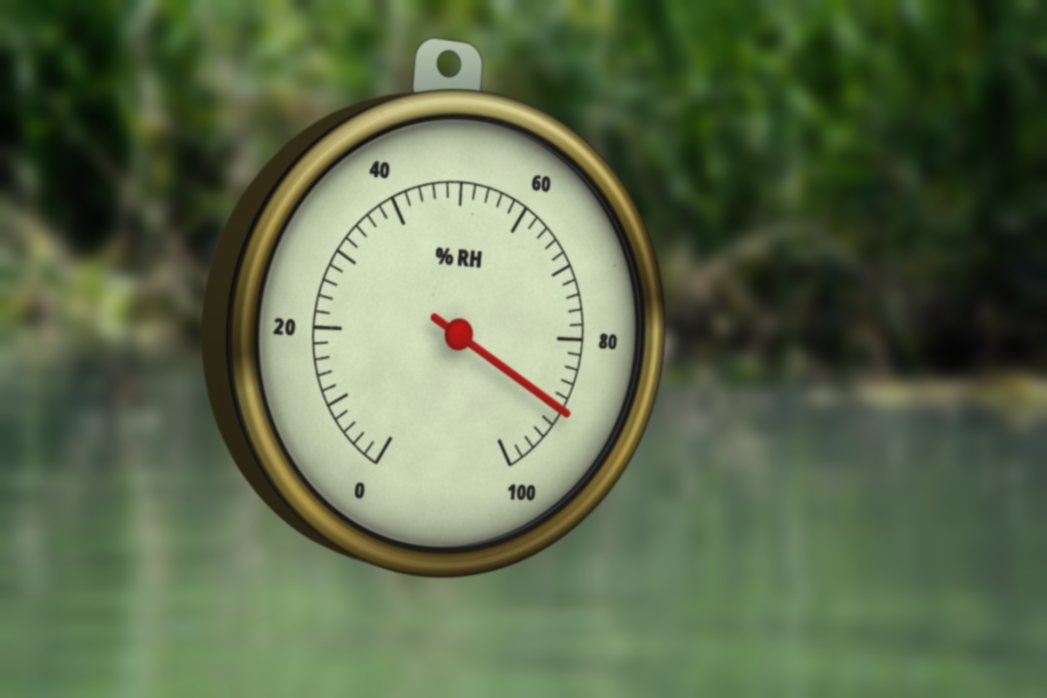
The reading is 90 %
